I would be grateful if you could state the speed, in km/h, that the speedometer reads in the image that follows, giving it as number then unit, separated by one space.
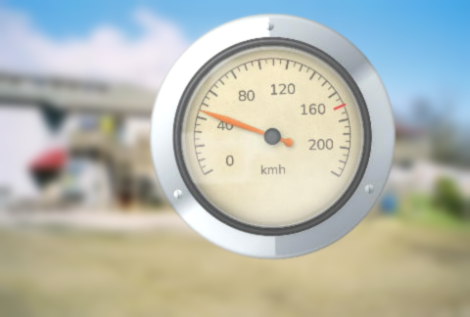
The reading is 45 km/h
